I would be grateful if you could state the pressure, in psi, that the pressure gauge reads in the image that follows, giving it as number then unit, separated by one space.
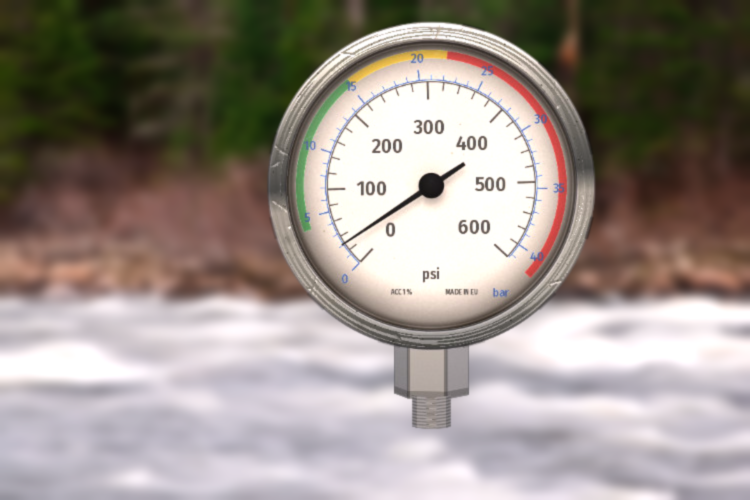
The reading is 30 psi
